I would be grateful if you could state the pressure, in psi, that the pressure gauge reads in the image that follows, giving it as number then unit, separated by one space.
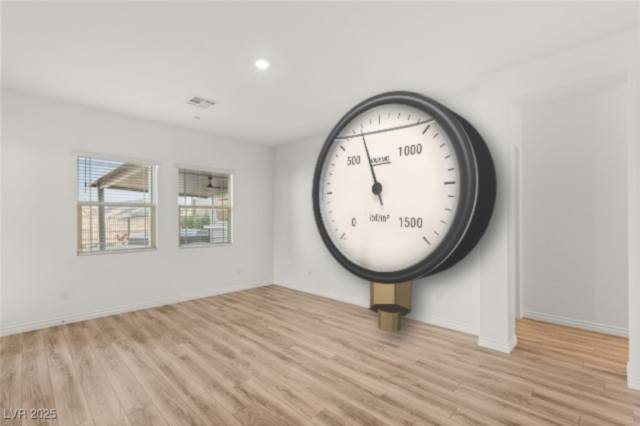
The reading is 650 psi
